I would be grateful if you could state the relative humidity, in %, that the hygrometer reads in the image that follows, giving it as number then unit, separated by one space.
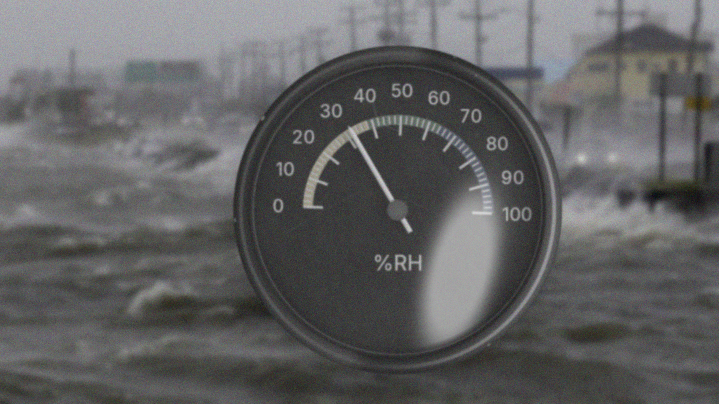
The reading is 32 %
